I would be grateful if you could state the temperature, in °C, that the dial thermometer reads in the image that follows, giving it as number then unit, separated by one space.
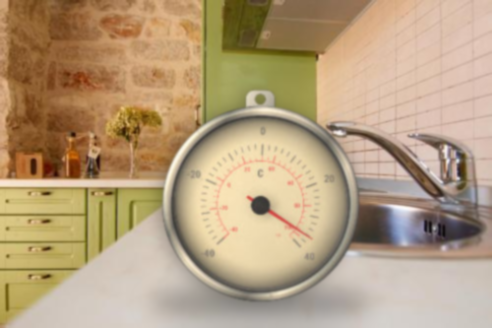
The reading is 36 °C
